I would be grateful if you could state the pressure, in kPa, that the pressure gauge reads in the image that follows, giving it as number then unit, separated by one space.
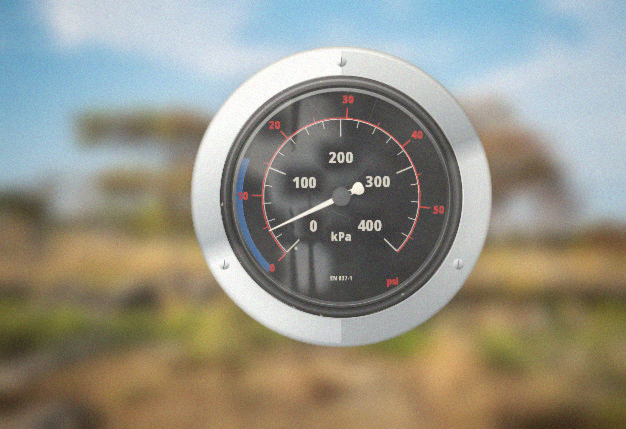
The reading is 30 kPa
